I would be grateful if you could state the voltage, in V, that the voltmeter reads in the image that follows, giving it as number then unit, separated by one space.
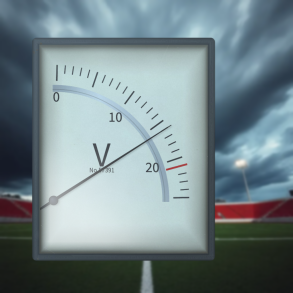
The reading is 16 V
